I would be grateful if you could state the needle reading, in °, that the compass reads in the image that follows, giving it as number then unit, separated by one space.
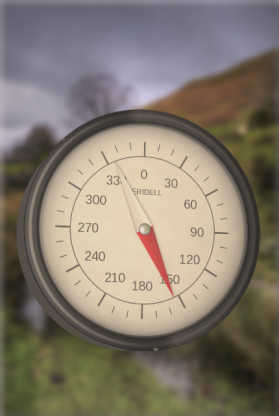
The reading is 155 °
